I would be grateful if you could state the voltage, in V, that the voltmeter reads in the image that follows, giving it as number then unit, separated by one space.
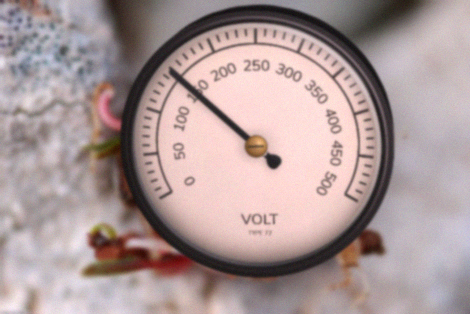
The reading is 150 V
